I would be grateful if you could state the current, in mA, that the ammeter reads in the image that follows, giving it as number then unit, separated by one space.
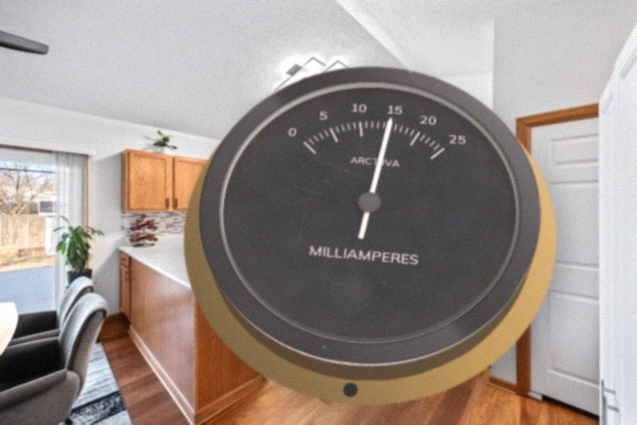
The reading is 15 mA
